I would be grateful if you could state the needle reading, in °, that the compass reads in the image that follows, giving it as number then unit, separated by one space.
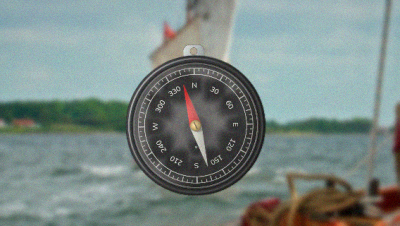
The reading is 345 °
